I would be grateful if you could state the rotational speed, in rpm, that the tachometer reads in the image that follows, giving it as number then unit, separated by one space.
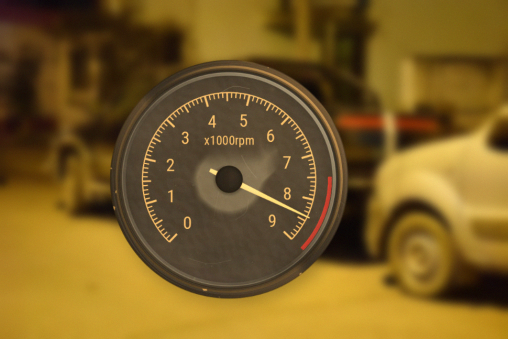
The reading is 8400 rpm
